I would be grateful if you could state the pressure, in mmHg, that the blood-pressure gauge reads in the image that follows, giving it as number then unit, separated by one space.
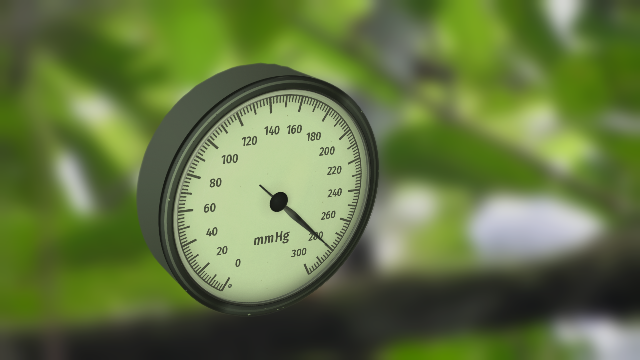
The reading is 280 mmHg
